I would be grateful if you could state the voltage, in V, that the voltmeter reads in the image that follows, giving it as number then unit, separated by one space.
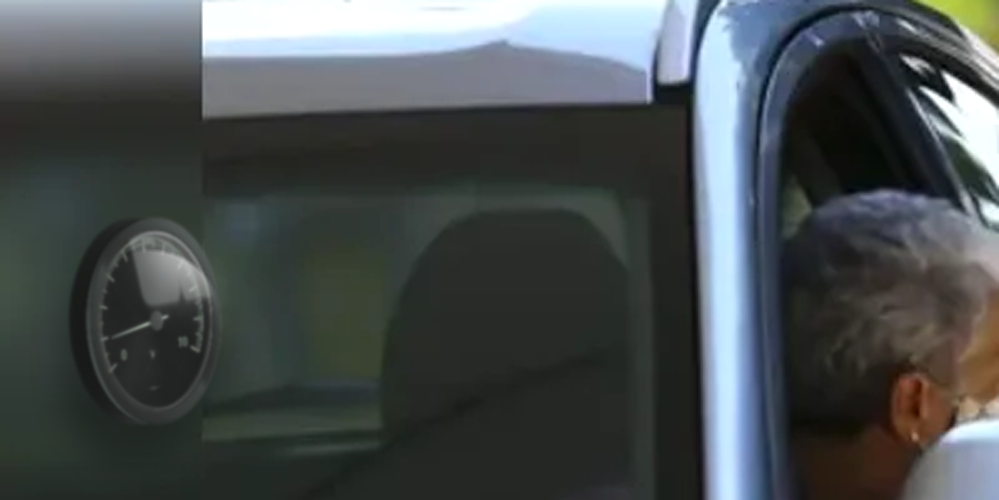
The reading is 1 V
